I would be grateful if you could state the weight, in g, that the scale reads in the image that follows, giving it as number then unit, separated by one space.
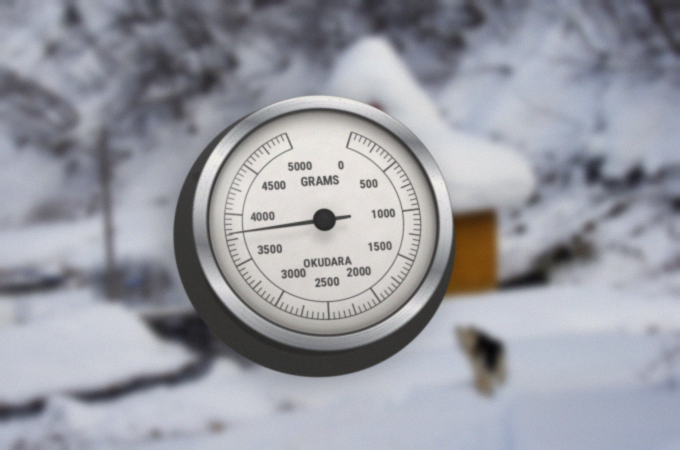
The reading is 3800 g
